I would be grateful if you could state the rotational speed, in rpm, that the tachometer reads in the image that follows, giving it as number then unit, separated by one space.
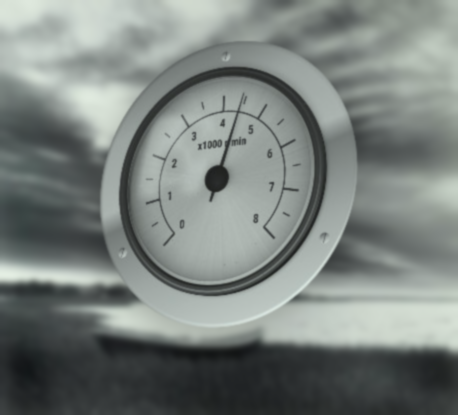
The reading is 4500 rpm
